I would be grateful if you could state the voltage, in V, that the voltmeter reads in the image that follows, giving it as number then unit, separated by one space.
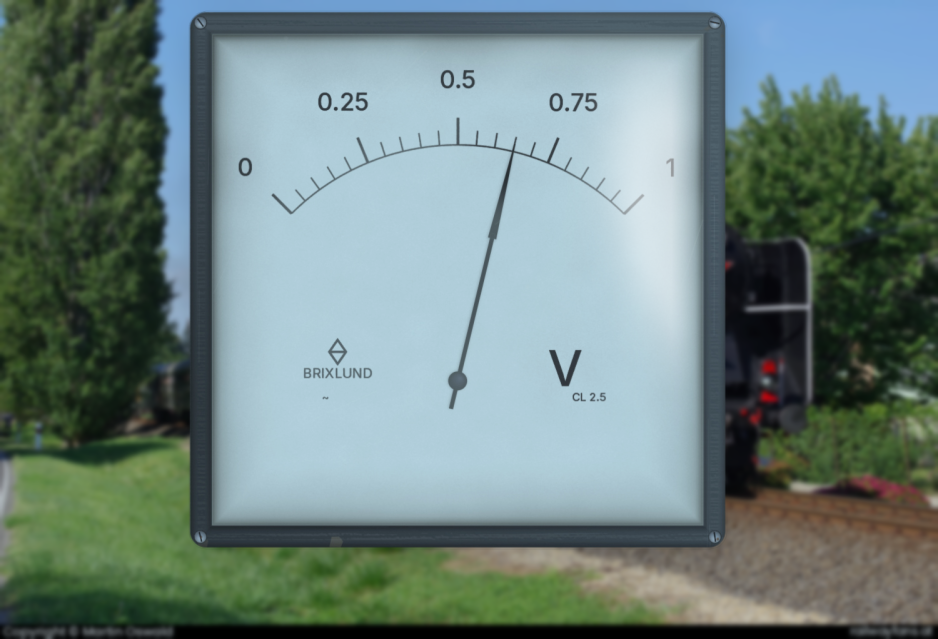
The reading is 0.65 V
